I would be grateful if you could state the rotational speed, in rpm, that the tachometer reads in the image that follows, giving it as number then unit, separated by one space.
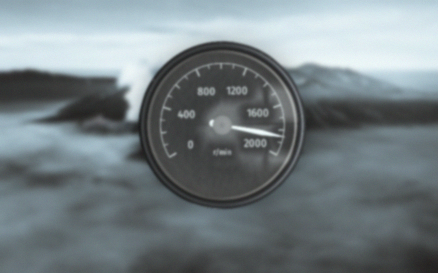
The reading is 1850 rpm
